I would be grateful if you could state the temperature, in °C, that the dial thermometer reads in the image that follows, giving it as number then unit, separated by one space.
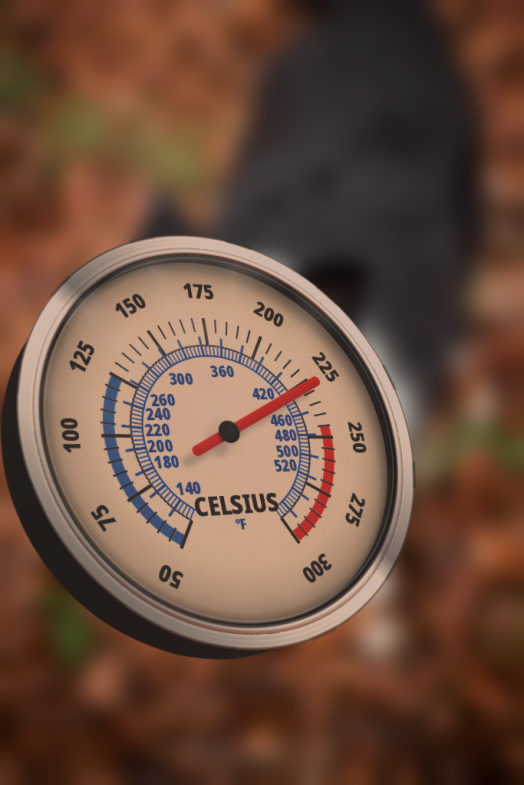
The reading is 227.5 °C
